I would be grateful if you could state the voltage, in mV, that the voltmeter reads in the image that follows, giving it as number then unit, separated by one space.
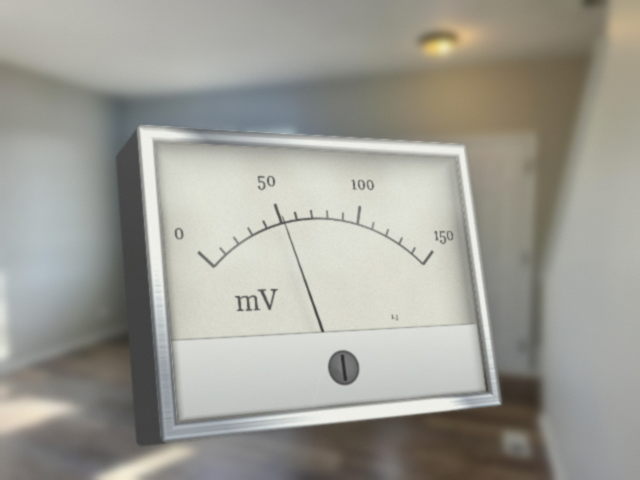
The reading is 50 mV
